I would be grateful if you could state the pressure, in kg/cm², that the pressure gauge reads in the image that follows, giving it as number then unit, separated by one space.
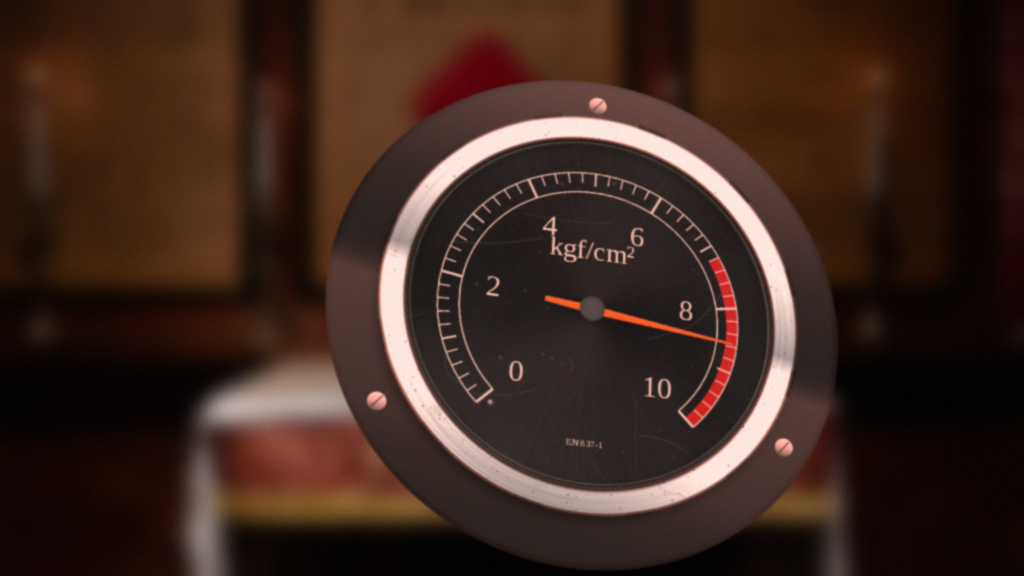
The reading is 8.6 kg/cm²
